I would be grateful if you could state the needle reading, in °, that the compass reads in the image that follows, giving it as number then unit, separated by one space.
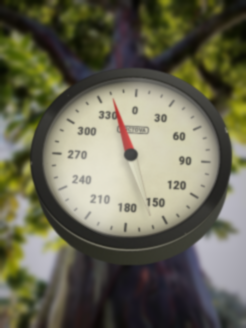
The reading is 340 °
